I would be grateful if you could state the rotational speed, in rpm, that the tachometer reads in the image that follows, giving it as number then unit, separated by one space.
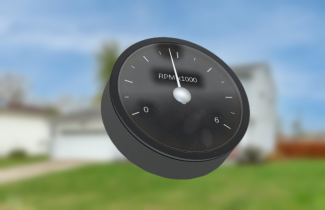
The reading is 2750 rpm
